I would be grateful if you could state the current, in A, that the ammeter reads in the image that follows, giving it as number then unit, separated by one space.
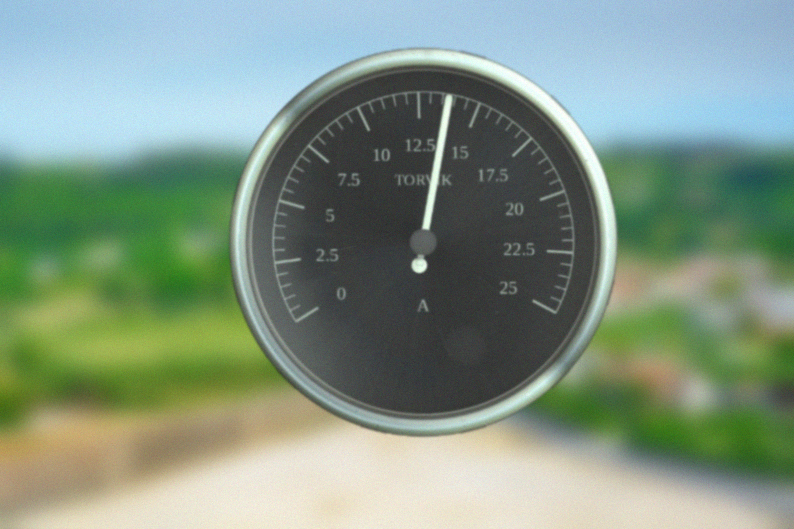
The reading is 13.75 A
